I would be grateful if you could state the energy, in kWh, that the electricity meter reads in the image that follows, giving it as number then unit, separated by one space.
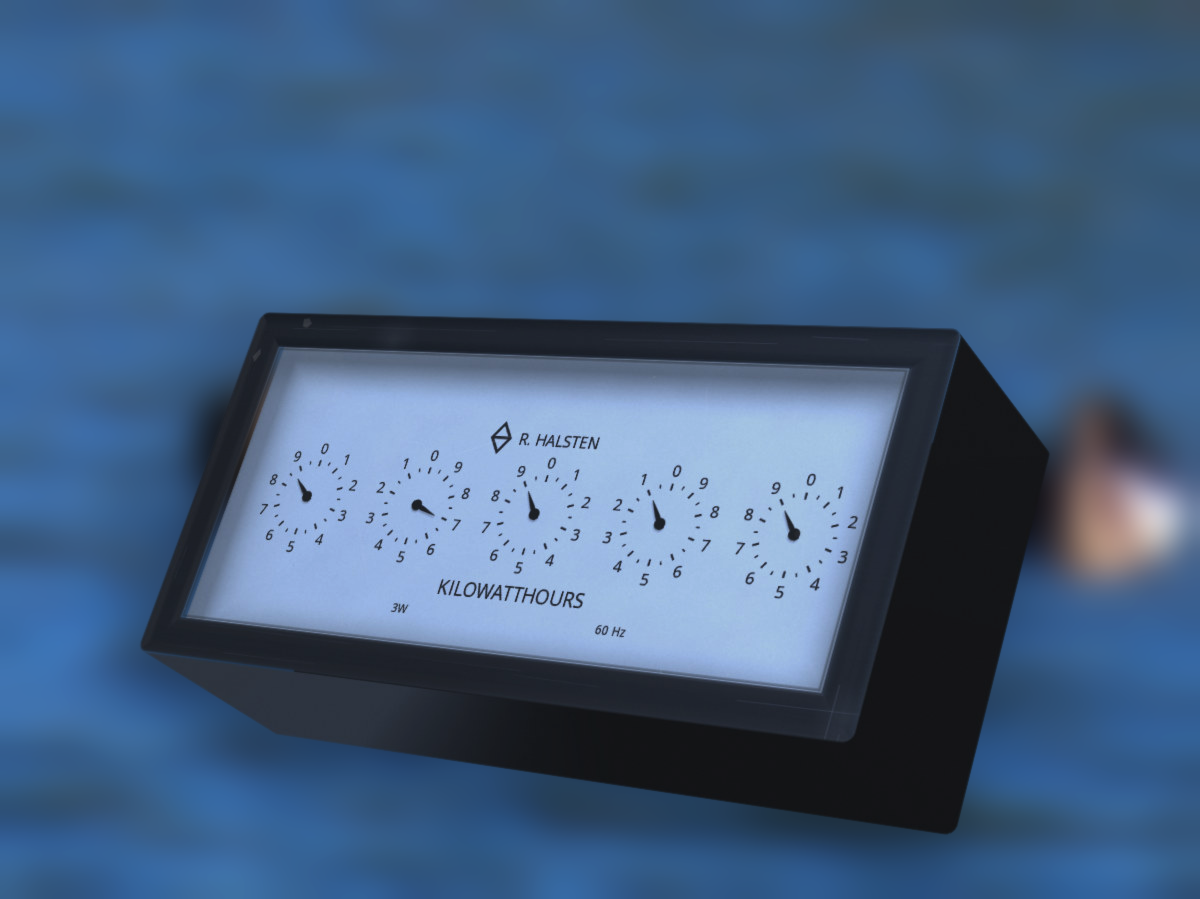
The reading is 86909 kWh
